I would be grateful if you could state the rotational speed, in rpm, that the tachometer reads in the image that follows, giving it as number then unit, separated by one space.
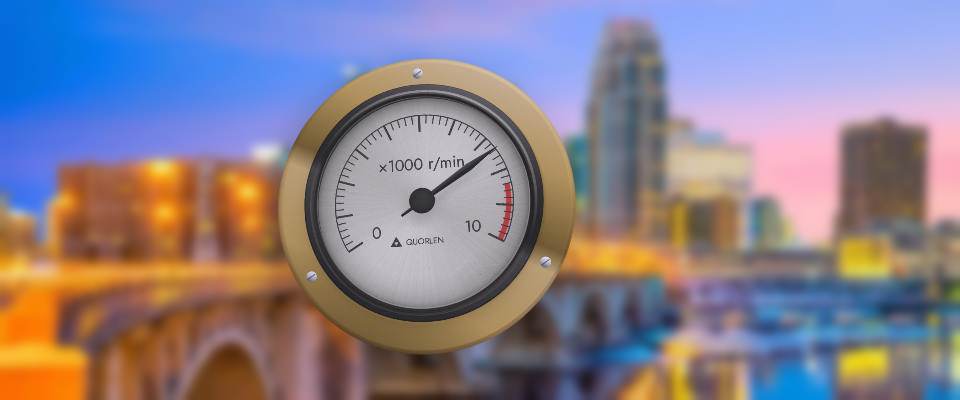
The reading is 7400 rpm
